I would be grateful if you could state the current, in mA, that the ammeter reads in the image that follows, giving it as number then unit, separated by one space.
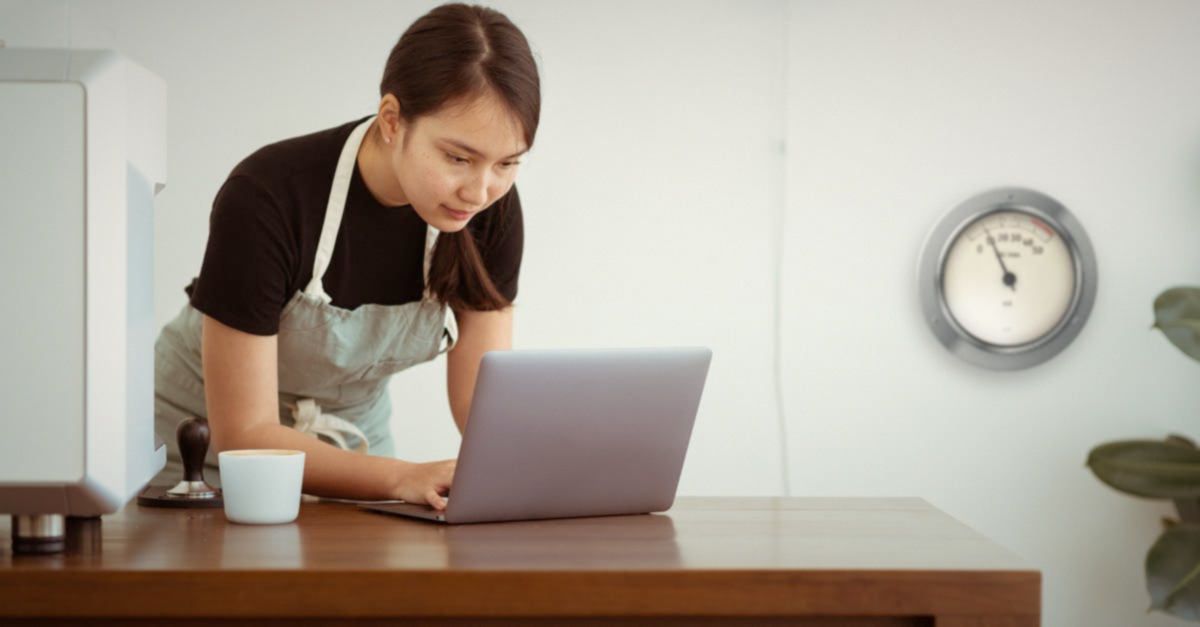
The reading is 10 mA
